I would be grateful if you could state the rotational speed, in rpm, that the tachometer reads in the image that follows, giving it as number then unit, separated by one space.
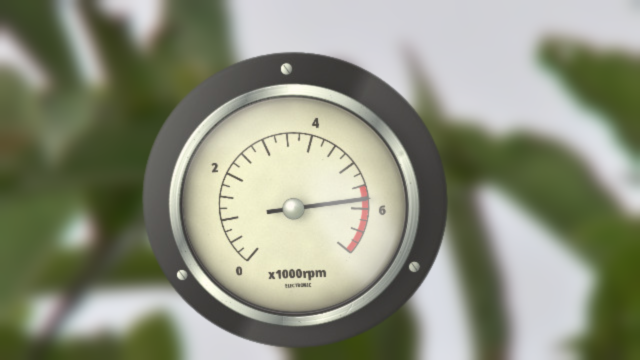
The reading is 5750 rpm
